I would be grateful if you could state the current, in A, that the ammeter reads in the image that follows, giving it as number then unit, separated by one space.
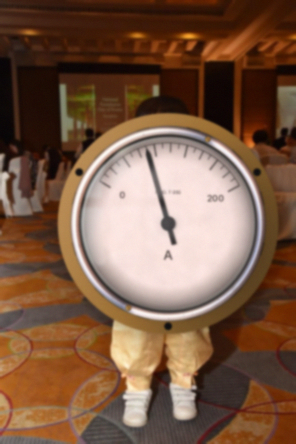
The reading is 70 A
